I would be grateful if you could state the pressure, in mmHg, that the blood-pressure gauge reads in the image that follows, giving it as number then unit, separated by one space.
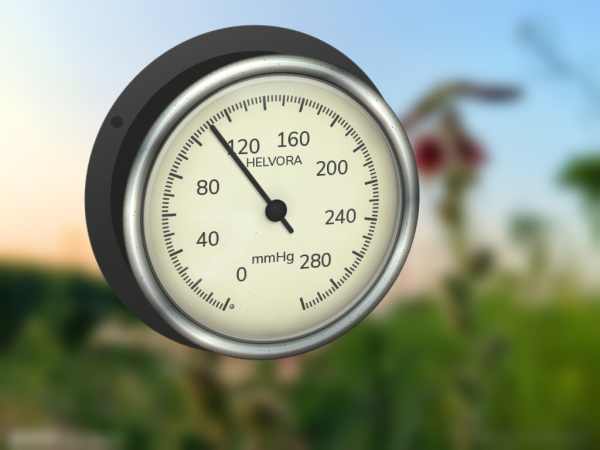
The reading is 110 mmHg
